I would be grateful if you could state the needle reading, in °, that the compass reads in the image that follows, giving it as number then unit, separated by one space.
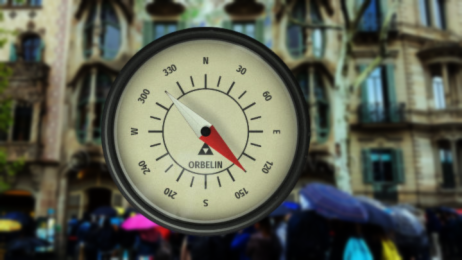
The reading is 135 °
